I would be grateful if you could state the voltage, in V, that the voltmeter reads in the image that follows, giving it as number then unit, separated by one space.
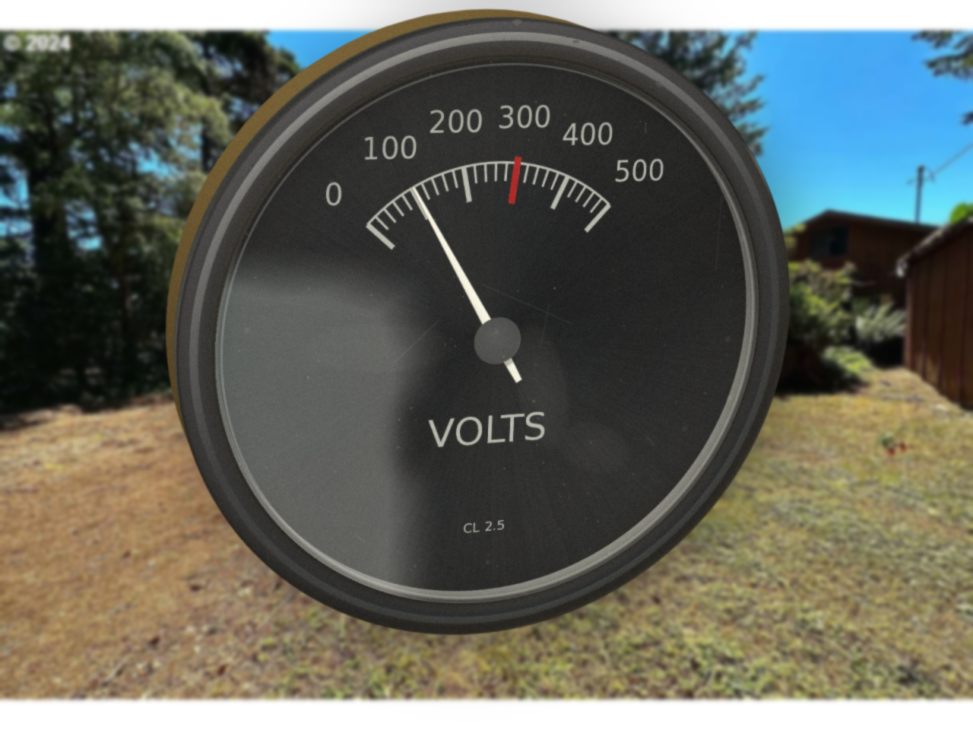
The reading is 100 V
